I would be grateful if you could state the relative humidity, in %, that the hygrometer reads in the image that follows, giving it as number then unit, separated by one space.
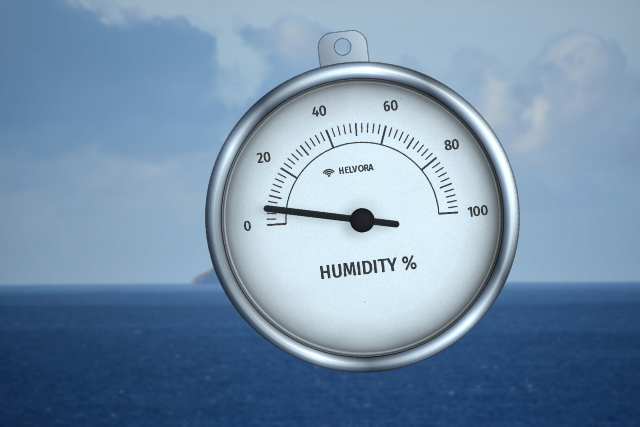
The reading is 6 %
